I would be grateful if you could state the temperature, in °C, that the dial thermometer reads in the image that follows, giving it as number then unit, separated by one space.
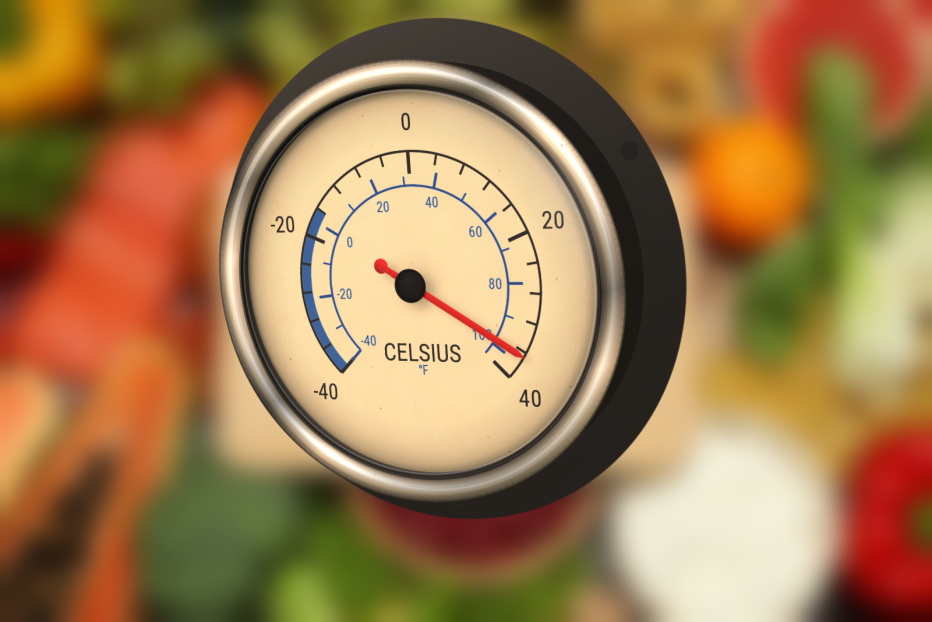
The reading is 36 °C
